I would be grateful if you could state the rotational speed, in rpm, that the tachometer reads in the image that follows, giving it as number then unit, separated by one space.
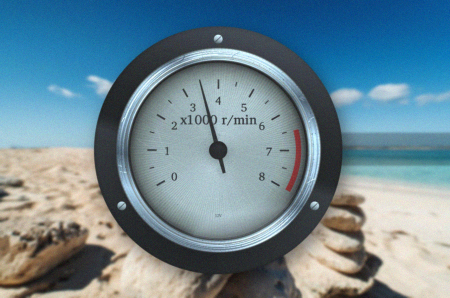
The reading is 3500 rpm
